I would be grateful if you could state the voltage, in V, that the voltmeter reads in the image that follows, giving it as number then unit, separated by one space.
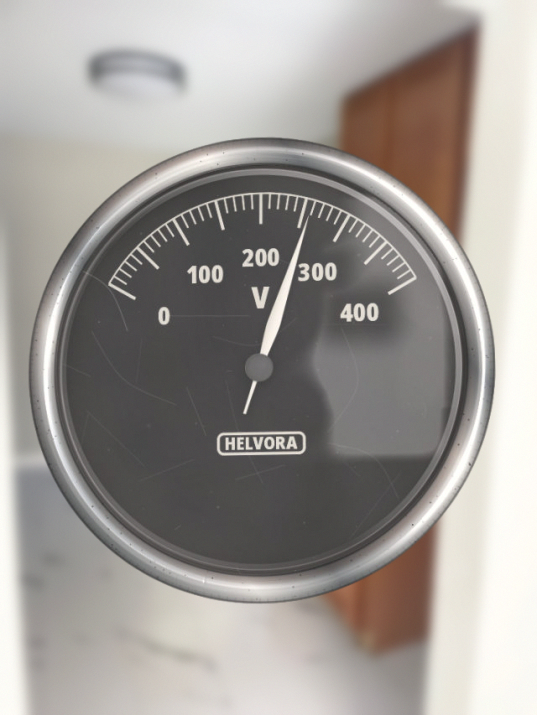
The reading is 260 V
